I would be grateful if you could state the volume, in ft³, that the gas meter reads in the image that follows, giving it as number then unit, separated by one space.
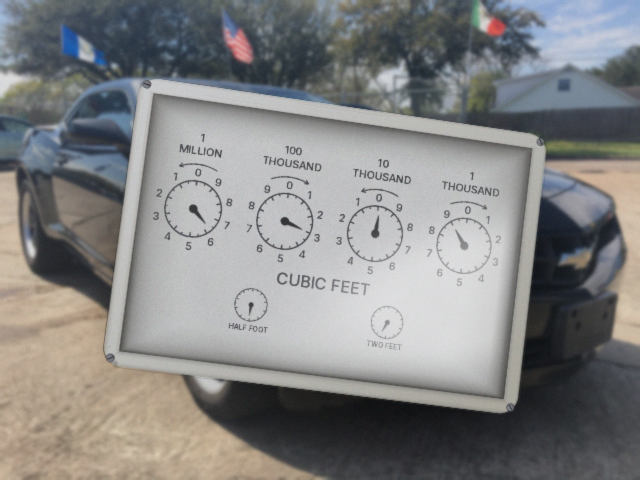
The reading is 629900 ft³
